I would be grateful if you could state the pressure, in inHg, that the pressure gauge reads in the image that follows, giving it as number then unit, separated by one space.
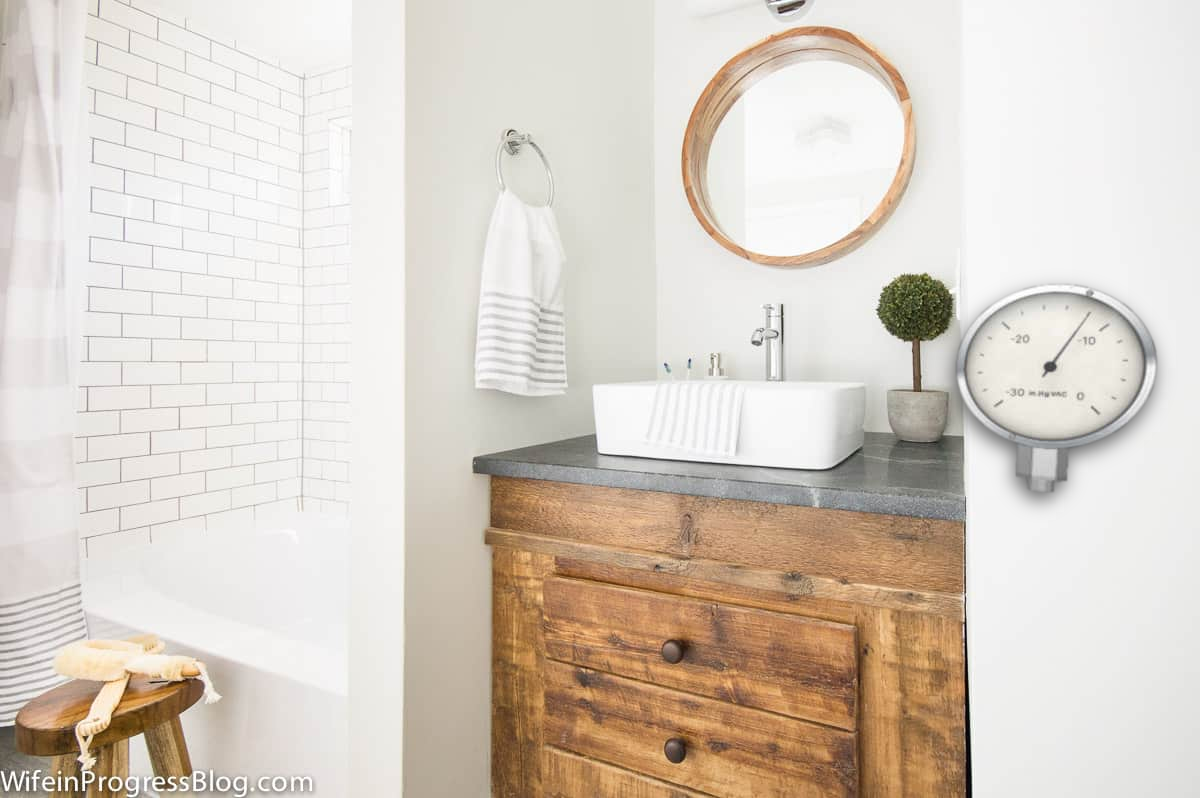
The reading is -12 inHg
